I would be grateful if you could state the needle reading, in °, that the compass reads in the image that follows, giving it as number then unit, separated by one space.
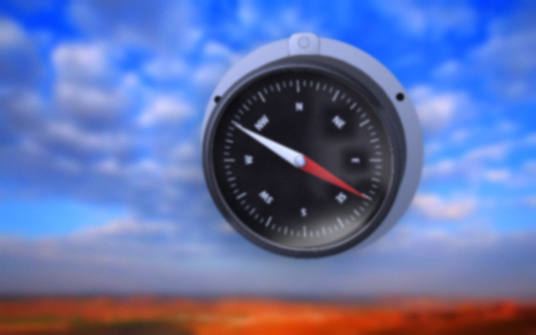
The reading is 120 °
